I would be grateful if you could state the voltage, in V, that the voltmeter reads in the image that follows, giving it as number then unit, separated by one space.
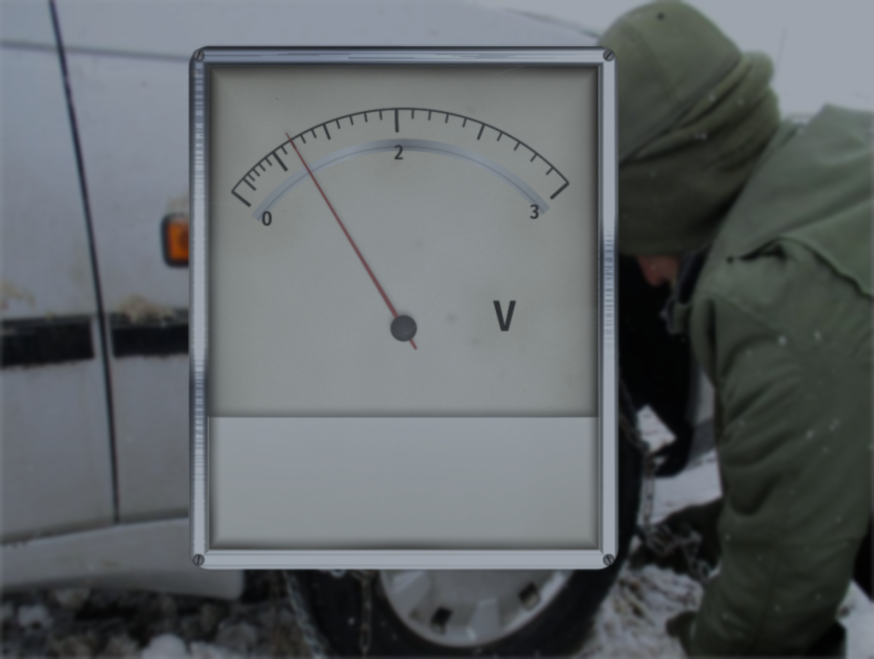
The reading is 1.2 V
